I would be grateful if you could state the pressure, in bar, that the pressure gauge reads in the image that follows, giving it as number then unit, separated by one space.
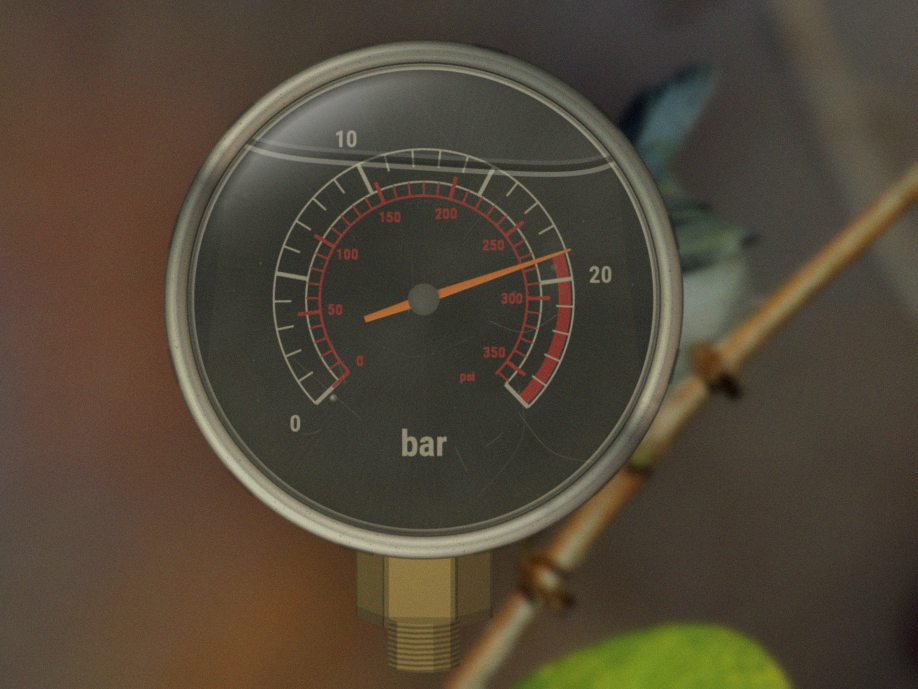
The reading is 19 bar
